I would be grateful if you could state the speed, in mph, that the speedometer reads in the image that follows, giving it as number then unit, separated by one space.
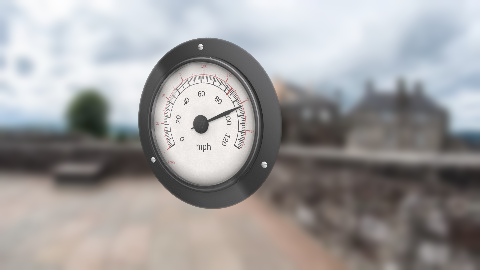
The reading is 95 mph
